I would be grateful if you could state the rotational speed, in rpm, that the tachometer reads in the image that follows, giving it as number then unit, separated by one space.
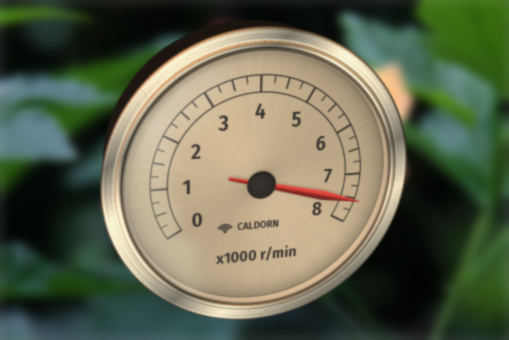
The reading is 7500 rpm
